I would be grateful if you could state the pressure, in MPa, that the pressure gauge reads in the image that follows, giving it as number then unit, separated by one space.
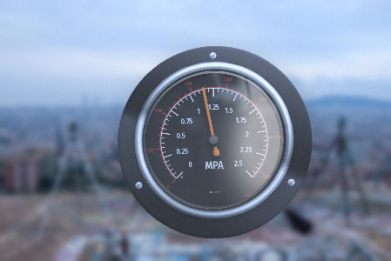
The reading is 1.15 MPa
